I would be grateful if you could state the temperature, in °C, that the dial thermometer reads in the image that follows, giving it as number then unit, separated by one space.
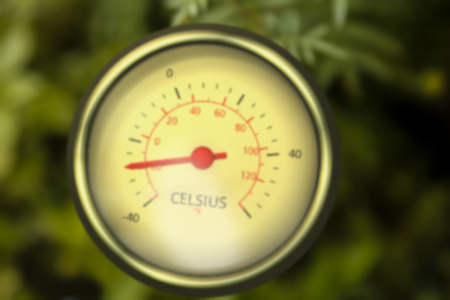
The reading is -28 °C
